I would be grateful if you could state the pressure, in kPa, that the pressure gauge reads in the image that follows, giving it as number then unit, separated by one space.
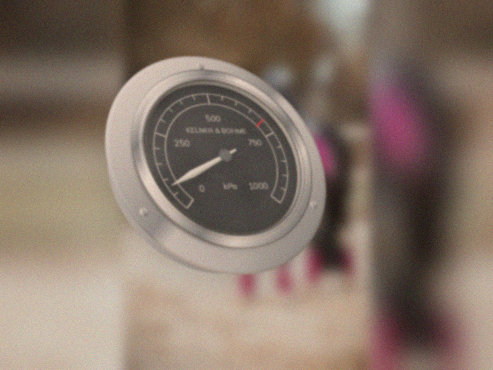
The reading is 75 kPa
